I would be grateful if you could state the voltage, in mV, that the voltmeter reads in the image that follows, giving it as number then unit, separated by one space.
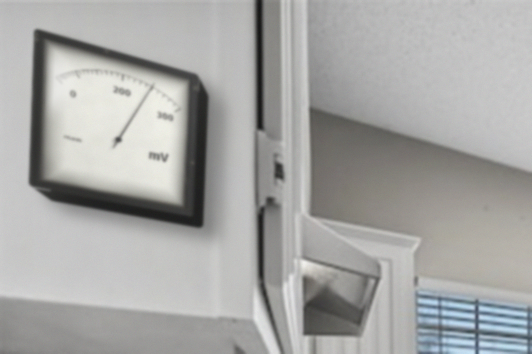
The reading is 250 mV
